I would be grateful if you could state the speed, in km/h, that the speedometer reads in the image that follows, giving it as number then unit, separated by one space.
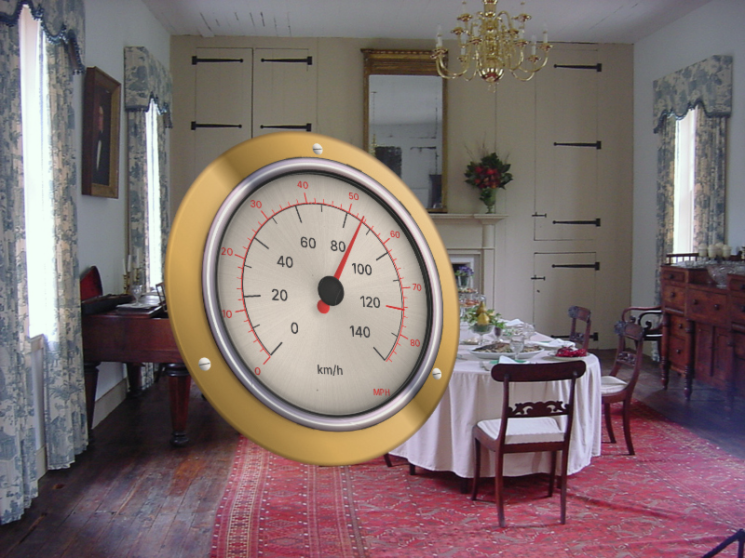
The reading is 85 km/h
